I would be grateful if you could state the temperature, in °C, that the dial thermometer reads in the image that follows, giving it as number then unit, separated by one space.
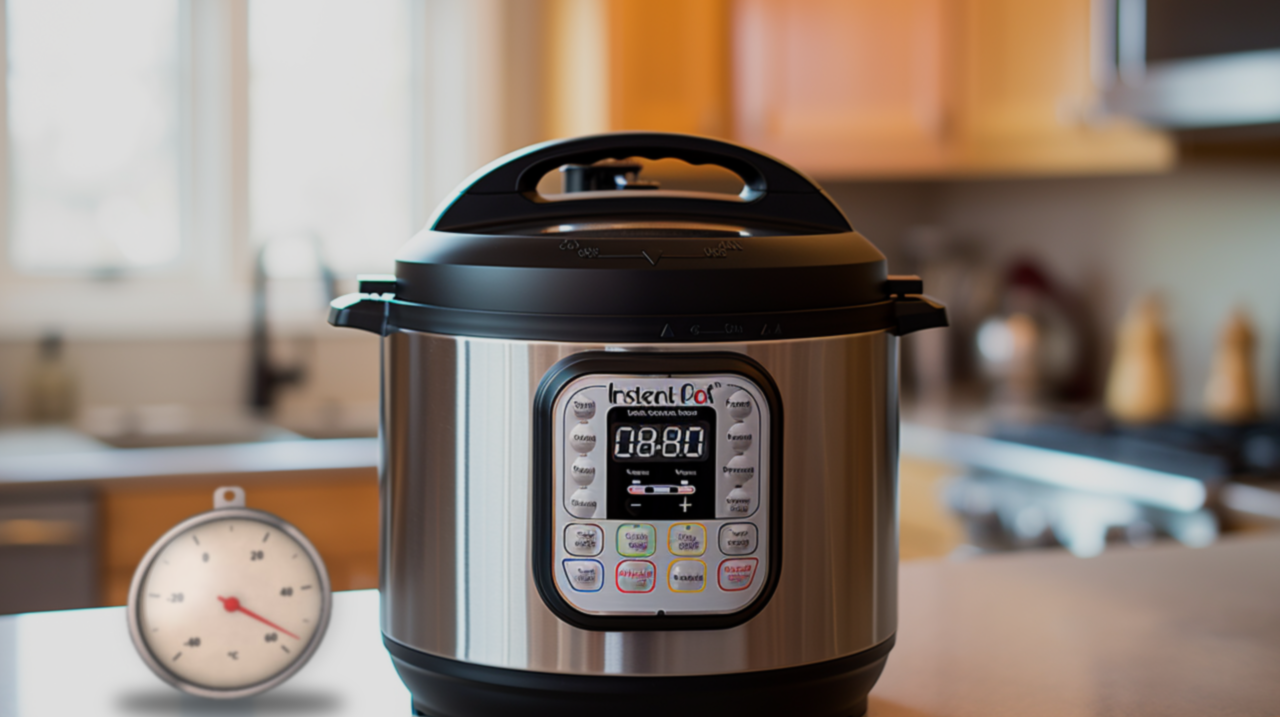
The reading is 55 °C
